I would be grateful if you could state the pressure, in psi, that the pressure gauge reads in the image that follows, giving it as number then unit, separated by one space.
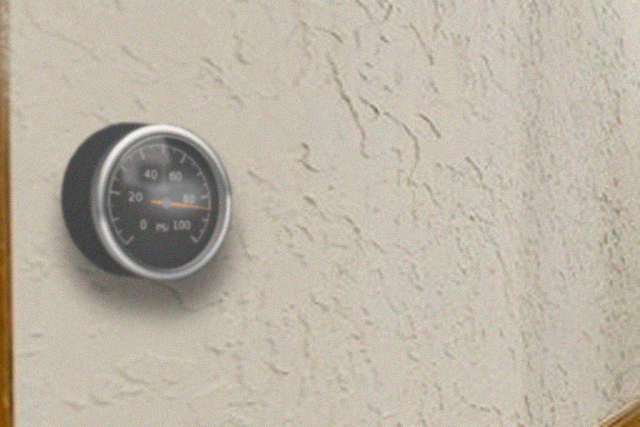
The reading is 85 psi
